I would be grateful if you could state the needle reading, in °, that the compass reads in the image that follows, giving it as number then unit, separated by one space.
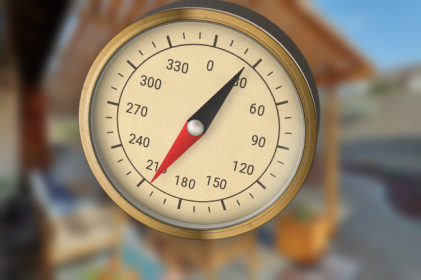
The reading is 205 °
